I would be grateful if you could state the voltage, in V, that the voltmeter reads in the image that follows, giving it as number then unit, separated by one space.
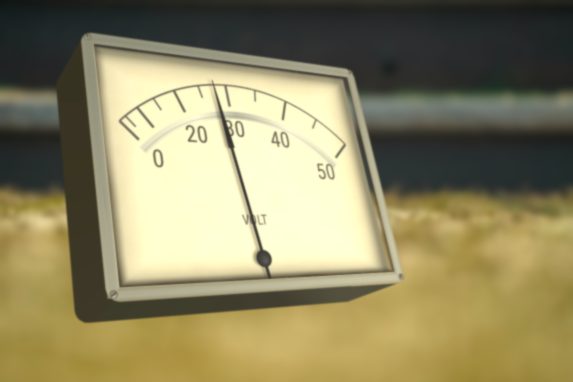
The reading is 27.5 V
